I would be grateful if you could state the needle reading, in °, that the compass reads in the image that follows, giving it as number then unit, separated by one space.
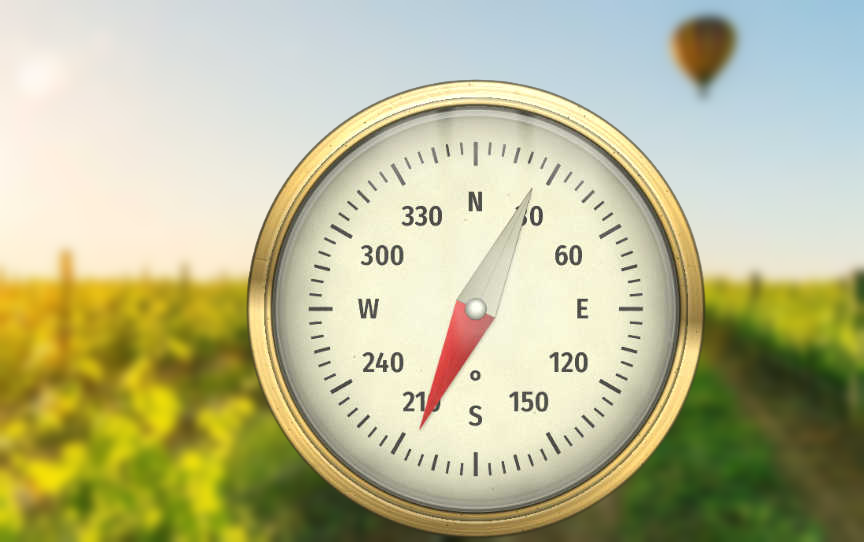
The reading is 205 °
